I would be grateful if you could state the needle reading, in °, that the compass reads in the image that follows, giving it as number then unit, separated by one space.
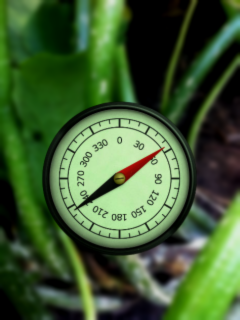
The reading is 55 °
